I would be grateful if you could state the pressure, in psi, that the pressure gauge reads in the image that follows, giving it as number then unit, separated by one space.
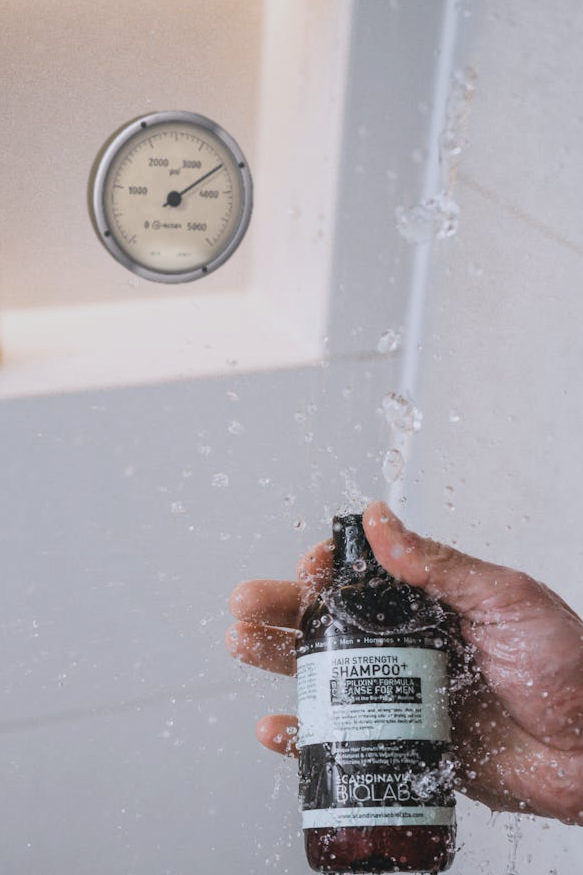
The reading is 3500 psi
